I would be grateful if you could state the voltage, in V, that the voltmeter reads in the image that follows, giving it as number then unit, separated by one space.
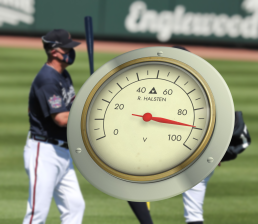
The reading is 90 V
